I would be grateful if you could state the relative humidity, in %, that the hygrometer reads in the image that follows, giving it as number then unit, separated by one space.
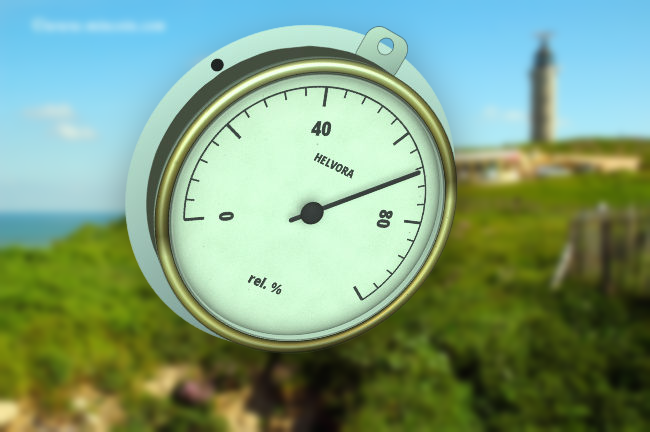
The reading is 68 %
